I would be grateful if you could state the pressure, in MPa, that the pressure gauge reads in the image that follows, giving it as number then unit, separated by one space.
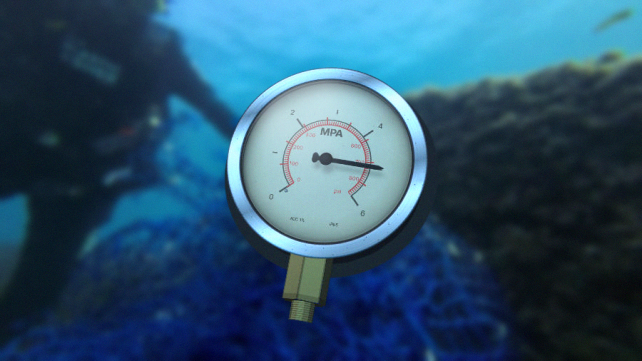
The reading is 5 MPa
